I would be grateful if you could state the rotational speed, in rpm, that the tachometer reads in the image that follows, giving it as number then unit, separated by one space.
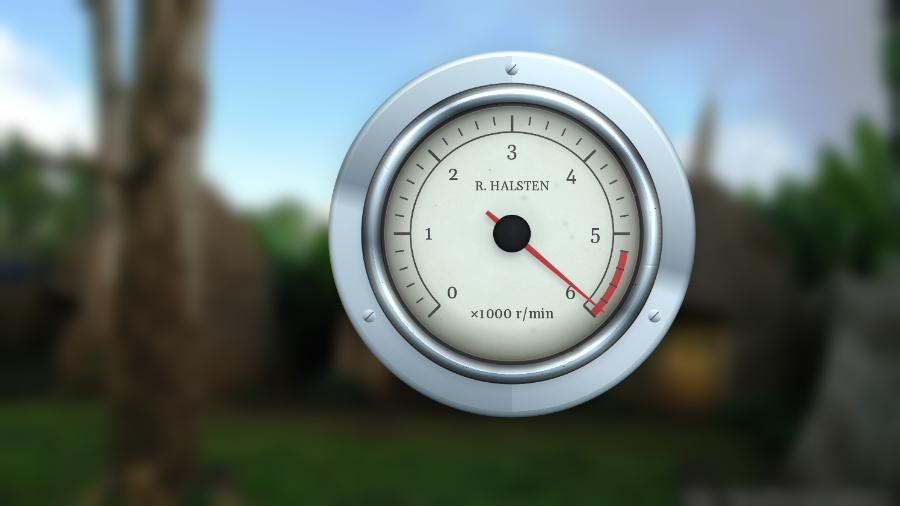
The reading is 5900 rpm
